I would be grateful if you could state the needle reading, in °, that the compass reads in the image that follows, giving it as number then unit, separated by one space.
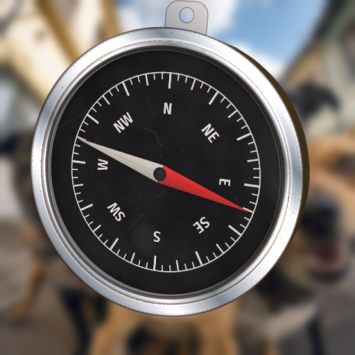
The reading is 105 °
